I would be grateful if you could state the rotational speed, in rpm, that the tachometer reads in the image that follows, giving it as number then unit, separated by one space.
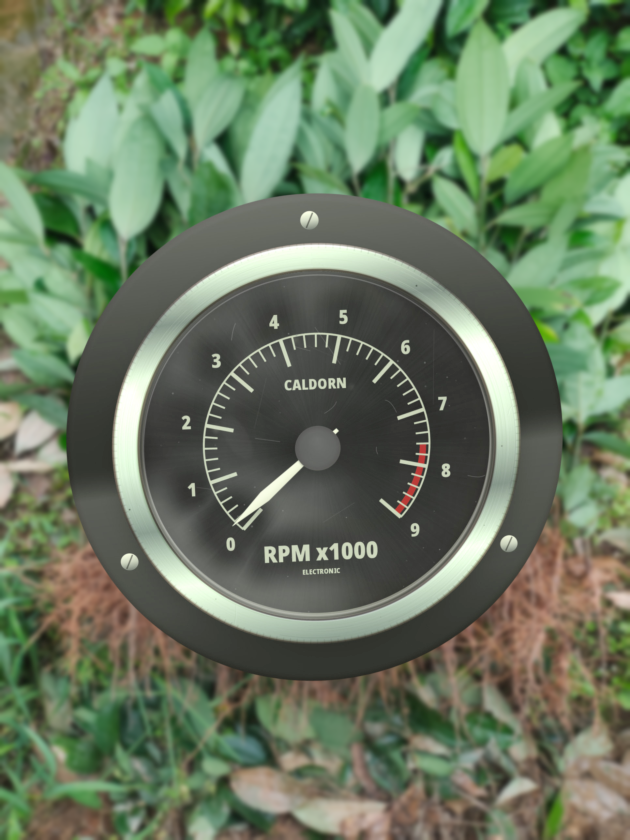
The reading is 200 rpm
